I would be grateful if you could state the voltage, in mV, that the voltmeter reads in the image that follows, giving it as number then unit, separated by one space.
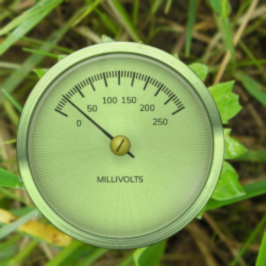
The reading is 25 mV
